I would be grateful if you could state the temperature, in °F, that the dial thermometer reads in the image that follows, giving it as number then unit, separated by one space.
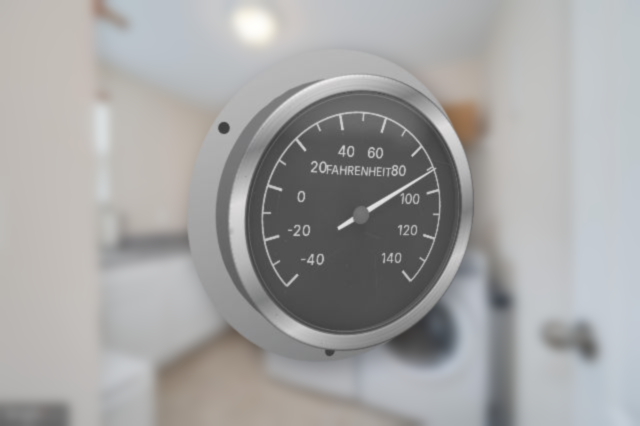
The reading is 90 °F
